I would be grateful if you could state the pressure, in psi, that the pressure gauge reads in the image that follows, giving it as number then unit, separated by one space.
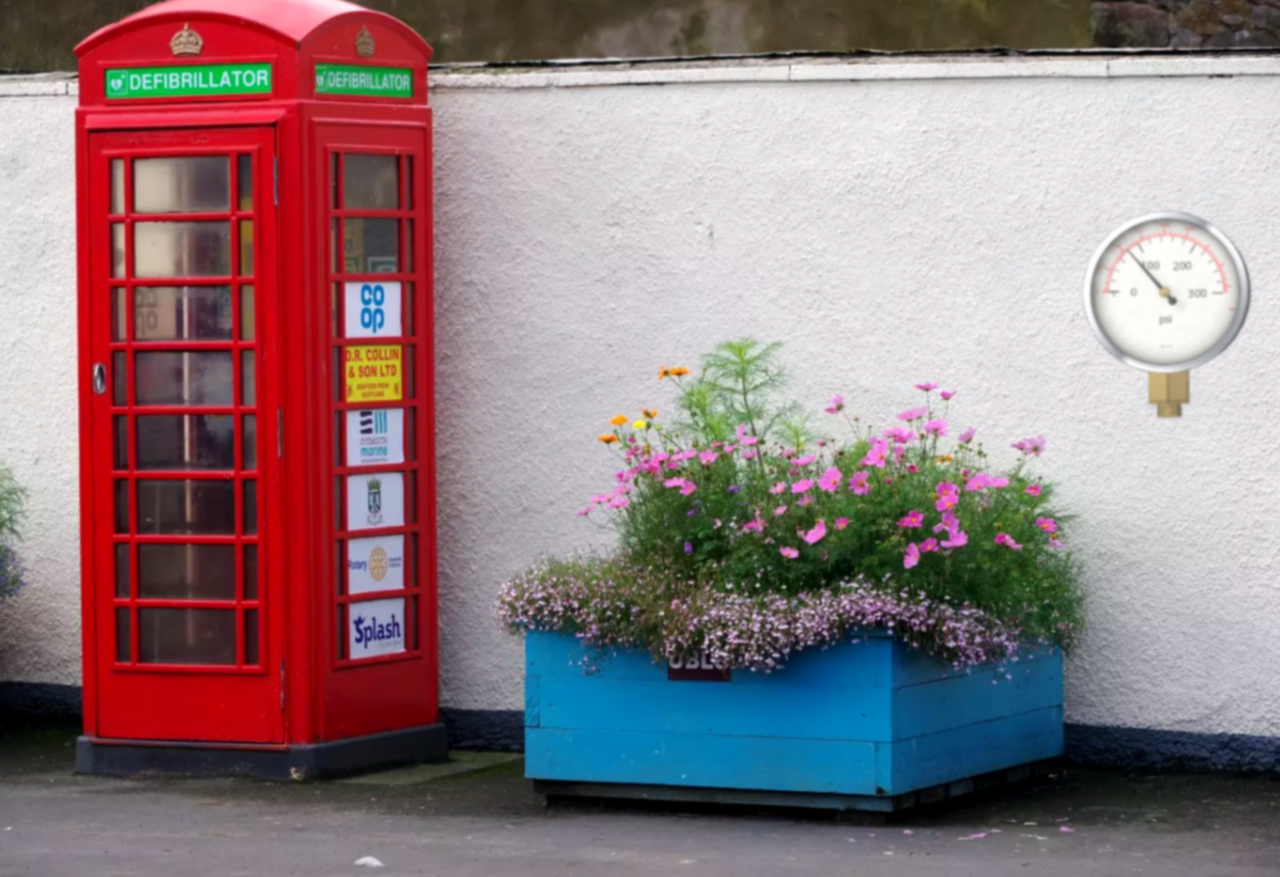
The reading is 80 psi
